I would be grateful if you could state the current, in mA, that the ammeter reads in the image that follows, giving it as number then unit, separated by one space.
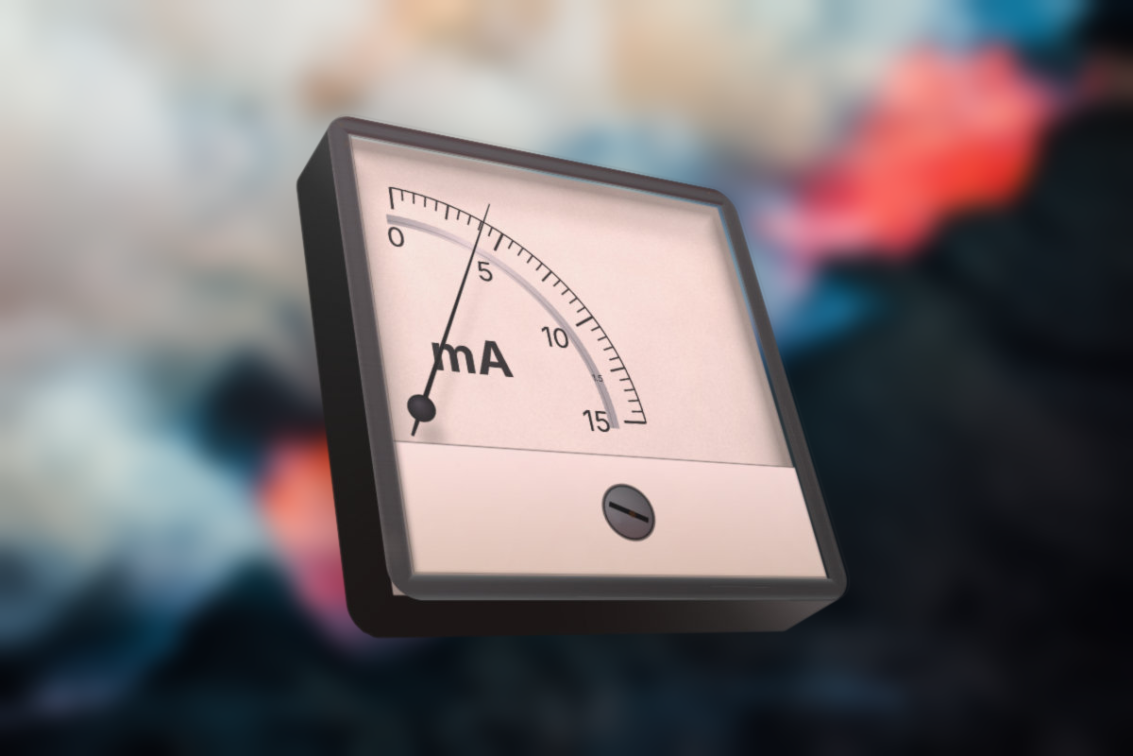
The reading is 4 mA
